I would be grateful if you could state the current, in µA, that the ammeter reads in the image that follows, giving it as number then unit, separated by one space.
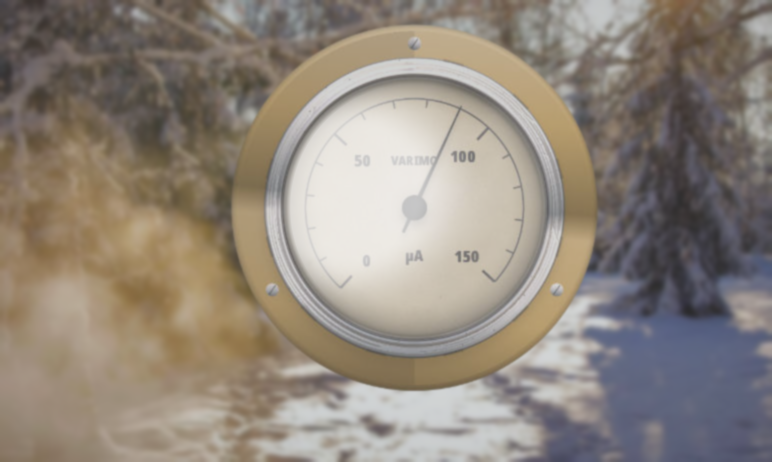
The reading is 90 µA
